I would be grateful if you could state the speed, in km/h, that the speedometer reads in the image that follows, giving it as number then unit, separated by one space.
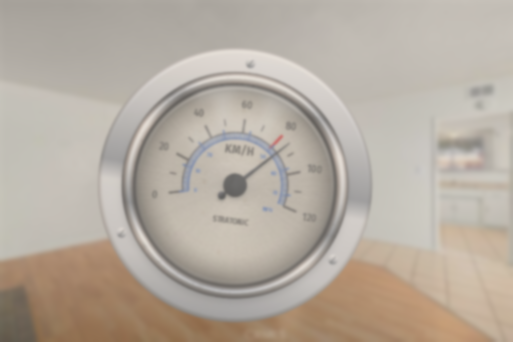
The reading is 85 km/h
